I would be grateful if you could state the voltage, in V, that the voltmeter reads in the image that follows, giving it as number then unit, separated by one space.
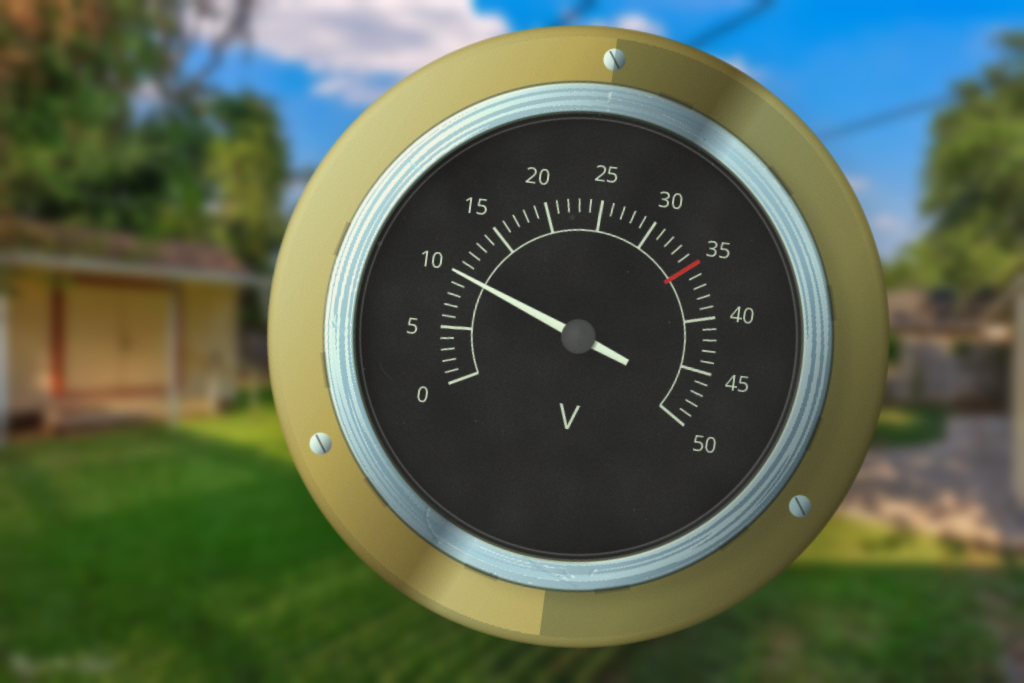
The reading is 10 V
